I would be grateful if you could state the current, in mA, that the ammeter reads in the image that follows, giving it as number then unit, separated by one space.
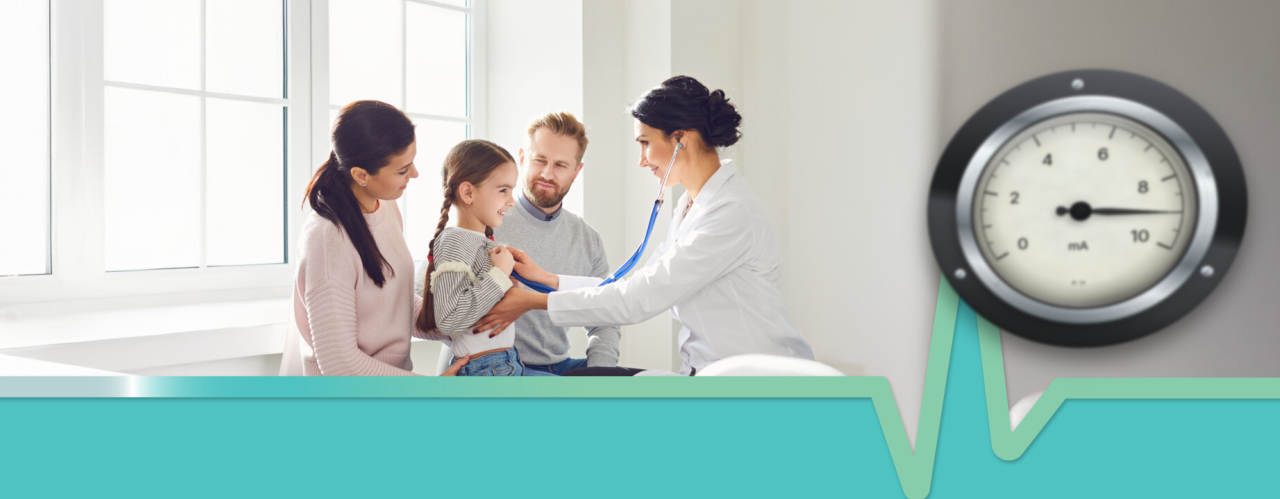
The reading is 9 mA
